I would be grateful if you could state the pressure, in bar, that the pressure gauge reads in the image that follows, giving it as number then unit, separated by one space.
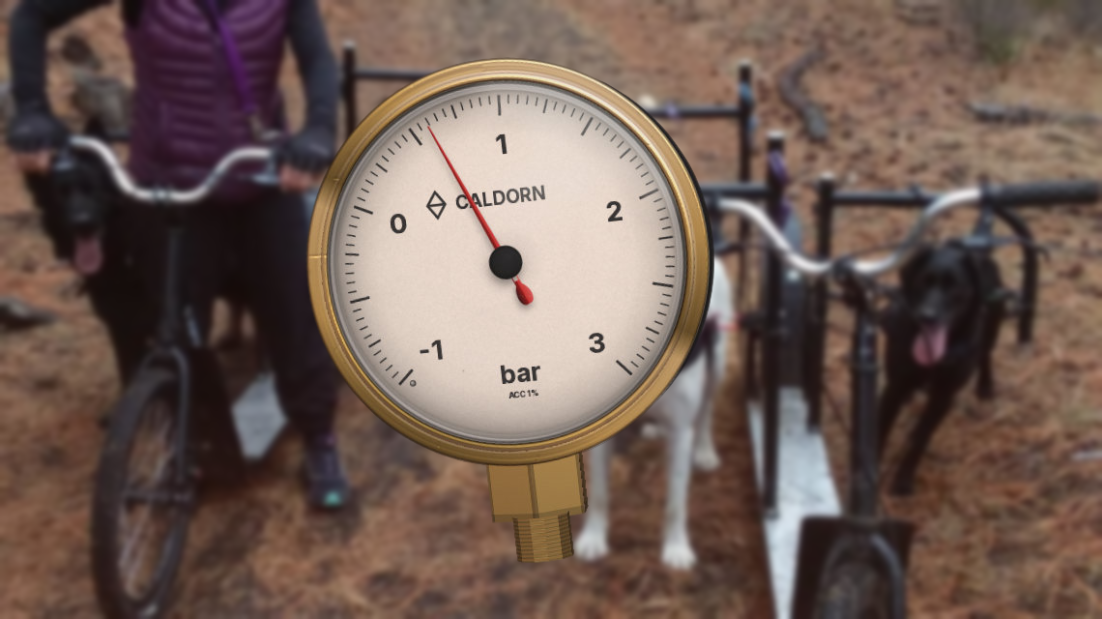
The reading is 0.6 bar
